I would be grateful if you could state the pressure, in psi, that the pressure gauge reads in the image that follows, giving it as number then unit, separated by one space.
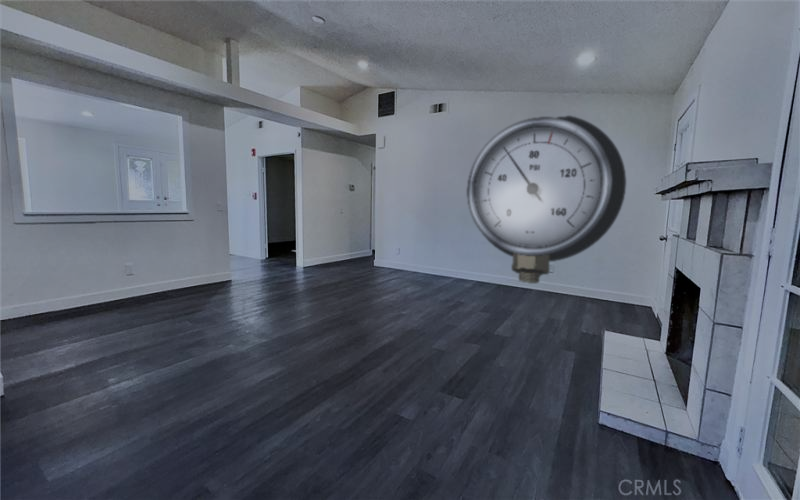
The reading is 60 psi
